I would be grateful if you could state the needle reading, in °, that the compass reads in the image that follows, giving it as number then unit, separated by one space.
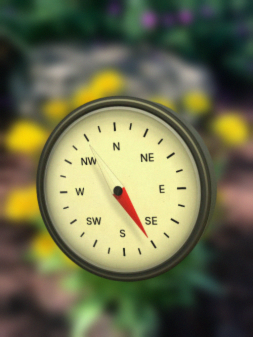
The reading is 150 °
